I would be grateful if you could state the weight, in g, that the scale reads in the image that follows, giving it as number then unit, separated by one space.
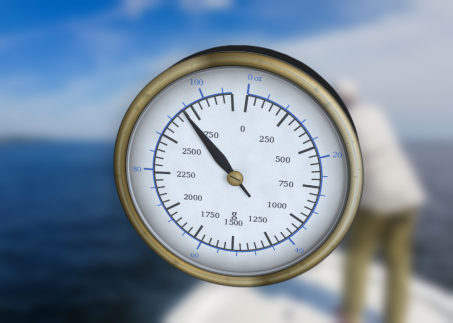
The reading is 2700 g
